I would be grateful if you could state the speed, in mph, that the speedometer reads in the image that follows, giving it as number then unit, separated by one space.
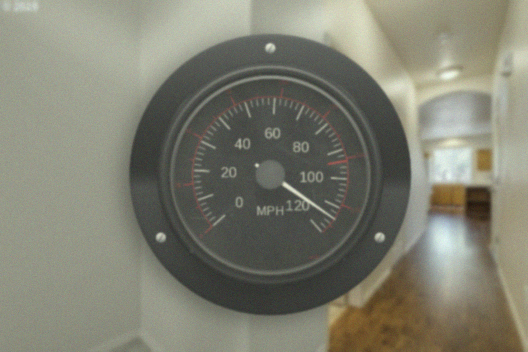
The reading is 114 mph
